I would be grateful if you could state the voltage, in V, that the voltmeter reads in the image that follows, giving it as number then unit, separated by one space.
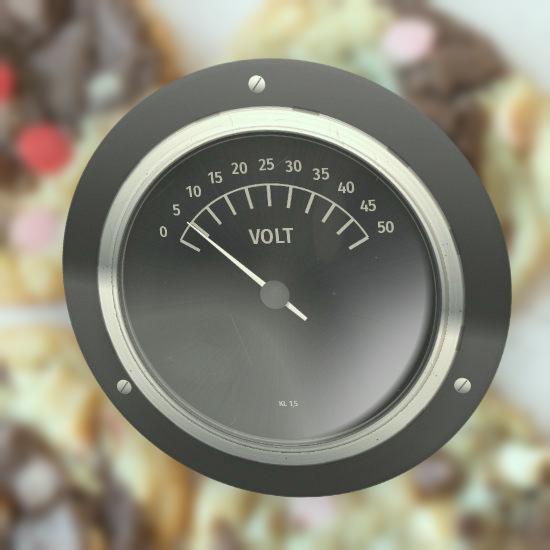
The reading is 5 V
